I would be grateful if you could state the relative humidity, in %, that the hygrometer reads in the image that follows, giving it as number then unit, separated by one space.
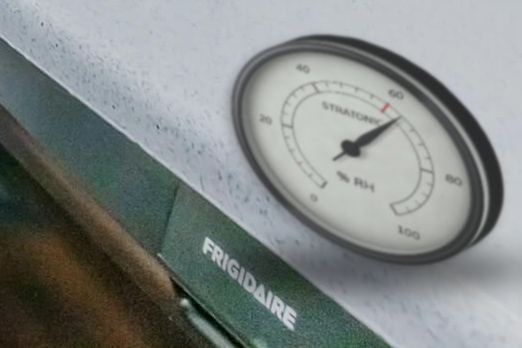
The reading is 64 %
